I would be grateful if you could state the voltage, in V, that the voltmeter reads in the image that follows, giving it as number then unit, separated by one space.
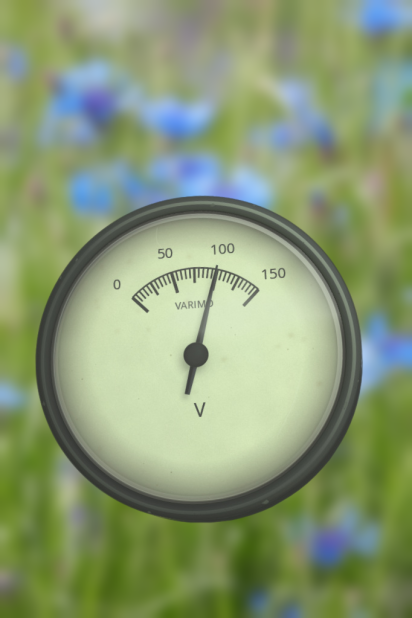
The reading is 100 V
